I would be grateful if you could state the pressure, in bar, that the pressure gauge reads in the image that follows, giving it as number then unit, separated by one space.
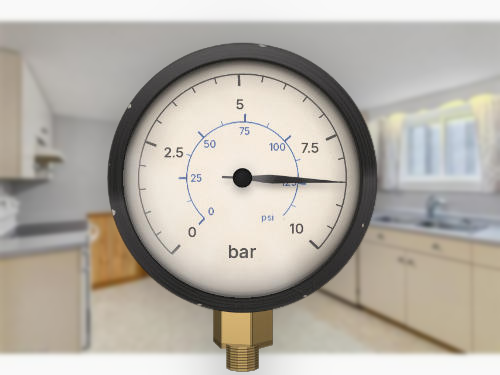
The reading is 8.5 bar
